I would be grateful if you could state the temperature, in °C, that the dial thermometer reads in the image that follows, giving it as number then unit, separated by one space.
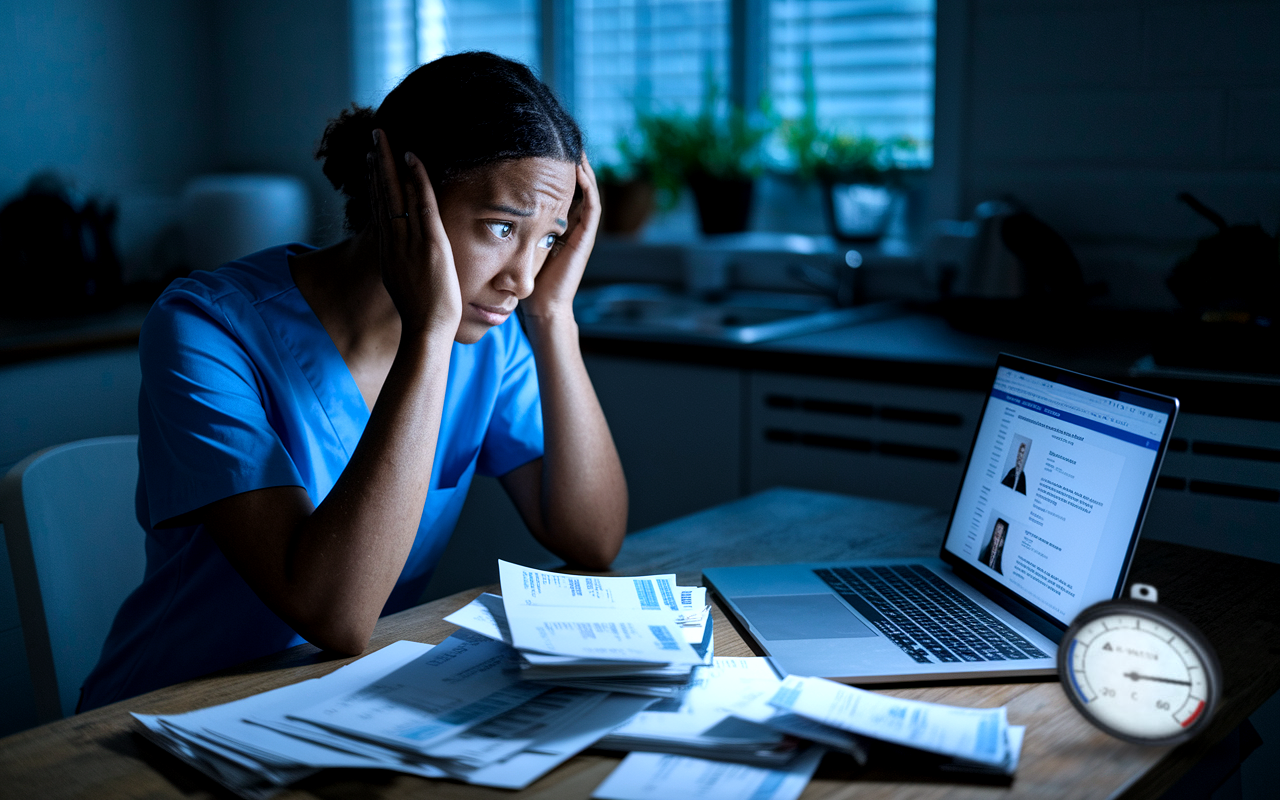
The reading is 45 °C
